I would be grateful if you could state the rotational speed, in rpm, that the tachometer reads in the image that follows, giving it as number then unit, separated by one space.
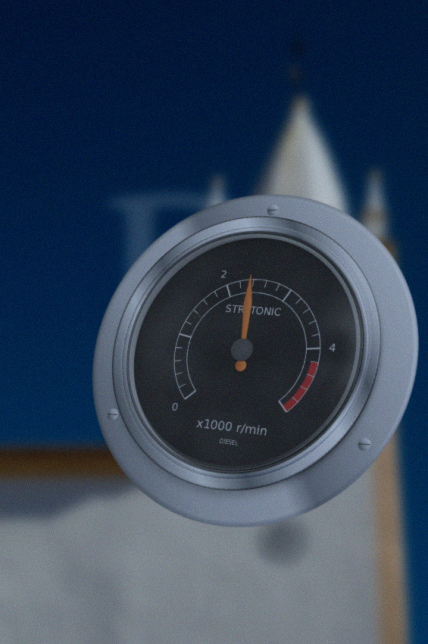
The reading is 2400 rpm
